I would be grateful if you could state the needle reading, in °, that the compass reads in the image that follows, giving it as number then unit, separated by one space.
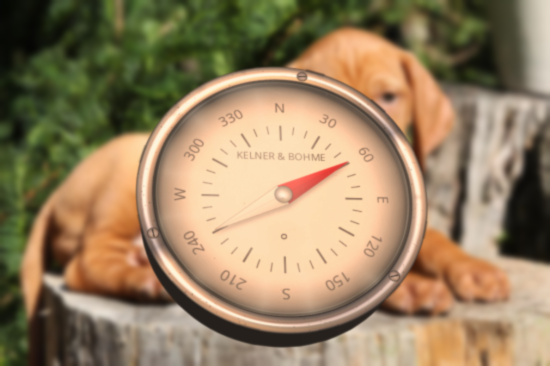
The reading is 60 °
